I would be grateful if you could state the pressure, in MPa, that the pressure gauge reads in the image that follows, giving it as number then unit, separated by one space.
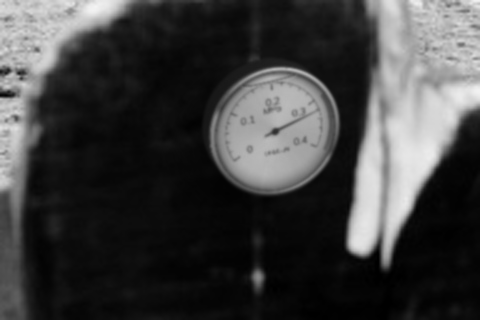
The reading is 0.32 MPa
